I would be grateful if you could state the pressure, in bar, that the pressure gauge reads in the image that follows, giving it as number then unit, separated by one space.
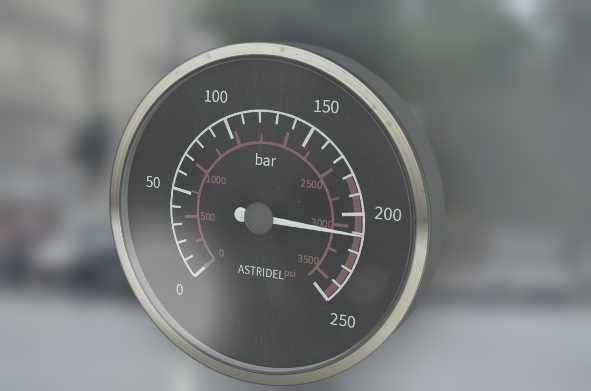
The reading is 210 bar
